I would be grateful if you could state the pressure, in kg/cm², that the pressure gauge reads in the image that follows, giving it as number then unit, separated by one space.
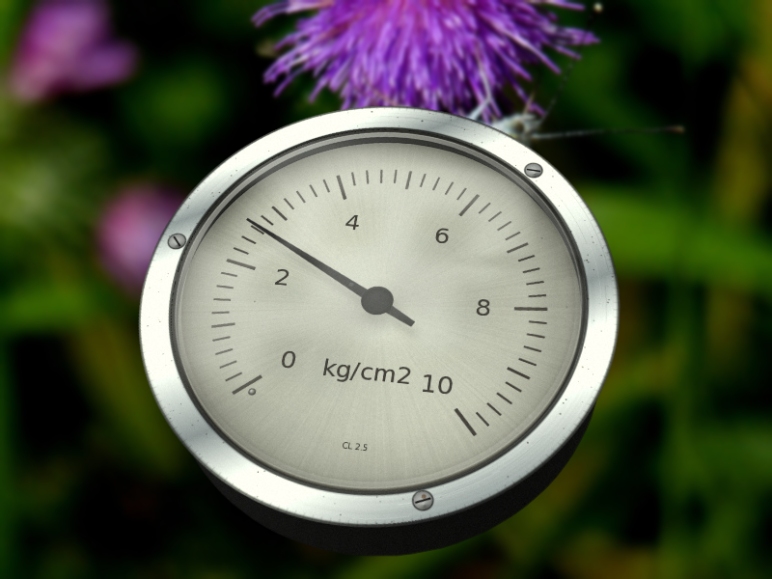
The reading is 2.6 kg/cm²
